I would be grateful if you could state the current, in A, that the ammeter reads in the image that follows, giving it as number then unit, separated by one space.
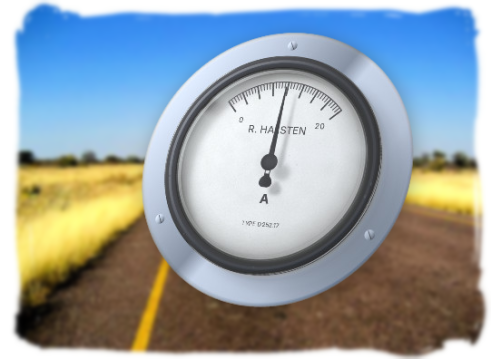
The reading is 10 A
